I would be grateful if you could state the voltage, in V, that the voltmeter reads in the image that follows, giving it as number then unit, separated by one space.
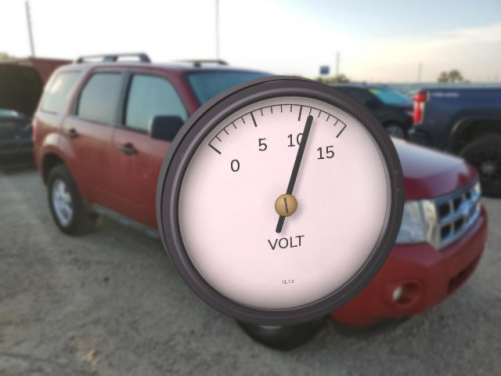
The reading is 11 V
